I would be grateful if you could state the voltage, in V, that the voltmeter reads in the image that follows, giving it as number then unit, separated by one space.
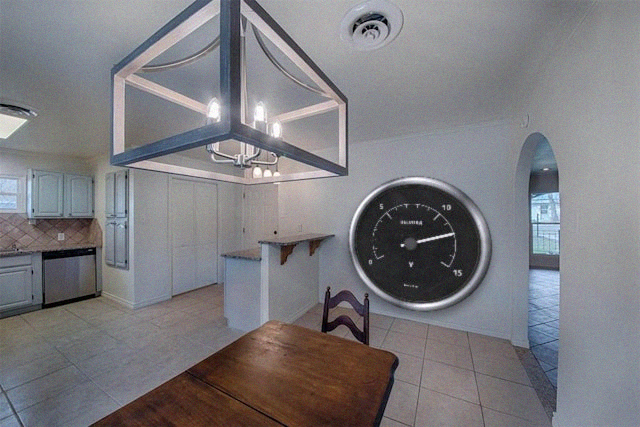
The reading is 12 V
